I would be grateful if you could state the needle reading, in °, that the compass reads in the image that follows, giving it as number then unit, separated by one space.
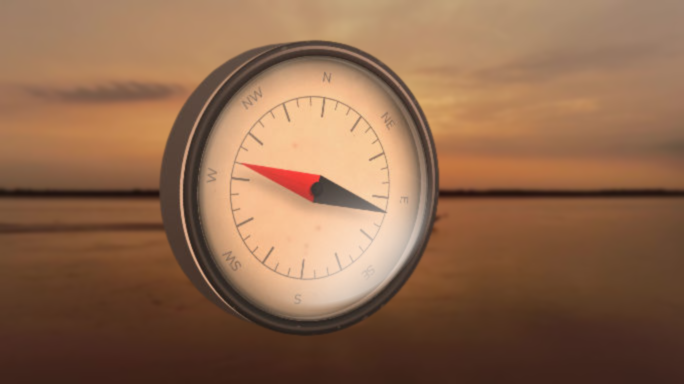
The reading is 280 °
